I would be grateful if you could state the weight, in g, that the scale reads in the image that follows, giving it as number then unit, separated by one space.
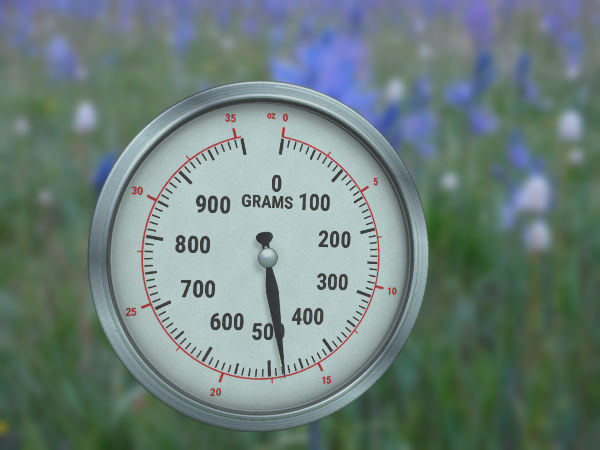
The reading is 480 g
